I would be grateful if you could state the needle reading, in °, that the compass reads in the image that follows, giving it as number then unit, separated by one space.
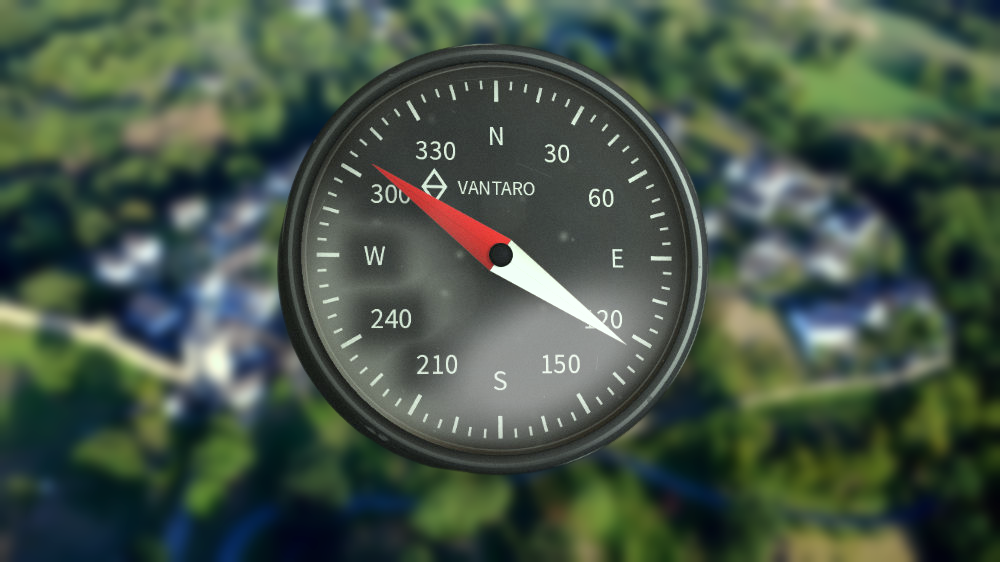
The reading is 305 °
